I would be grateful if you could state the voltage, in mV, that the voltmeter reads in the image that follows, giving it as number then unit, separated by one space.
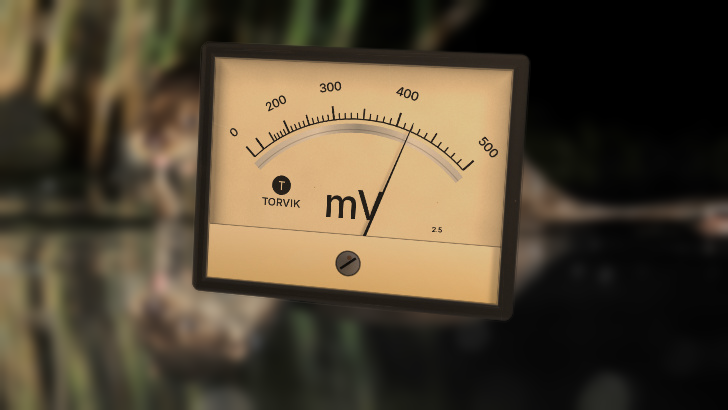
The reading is 420 mV
